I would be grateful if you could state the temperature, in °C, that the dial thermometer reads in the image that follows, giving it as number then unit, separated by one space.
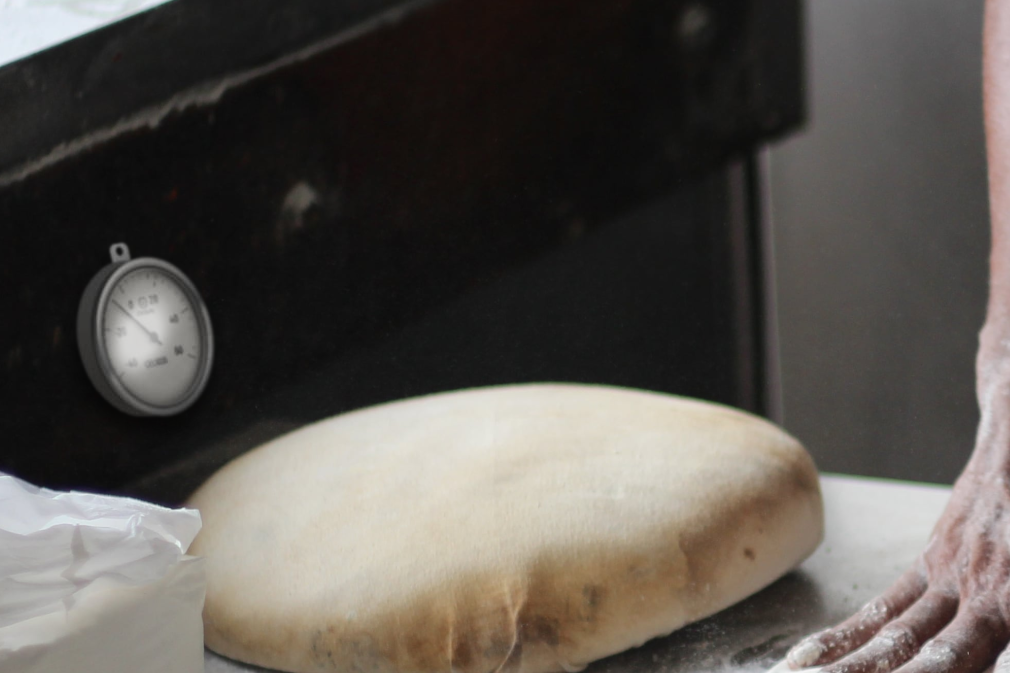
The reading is -8 °C
